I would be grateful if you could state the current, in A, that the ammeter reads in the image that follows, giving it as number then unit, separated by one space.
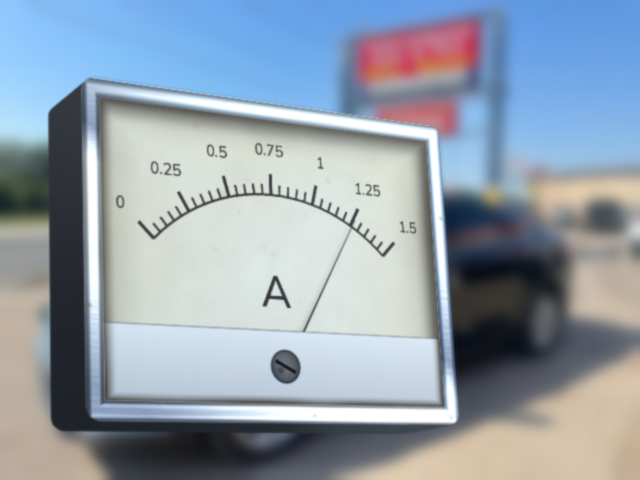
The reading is 1.25 A
